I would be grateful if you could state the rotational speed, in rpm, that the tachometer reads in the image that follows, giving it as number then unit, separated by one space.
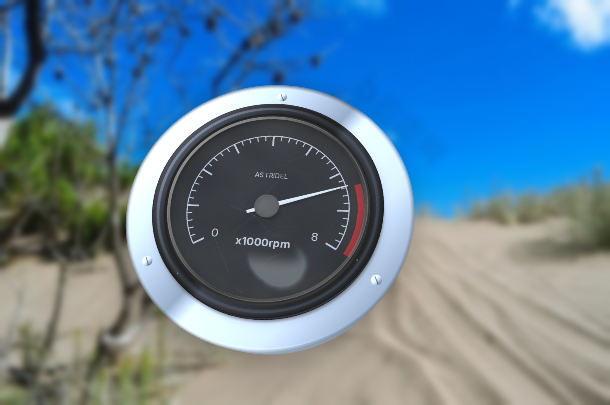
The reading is 6400 rpm
